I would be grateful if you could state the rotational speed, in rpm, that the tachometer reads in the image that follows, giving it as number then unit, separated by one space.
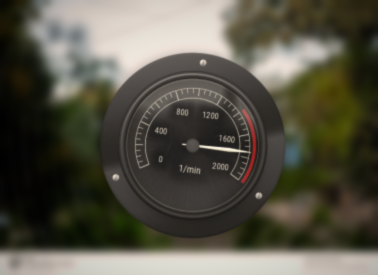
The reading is 1750 rpm
